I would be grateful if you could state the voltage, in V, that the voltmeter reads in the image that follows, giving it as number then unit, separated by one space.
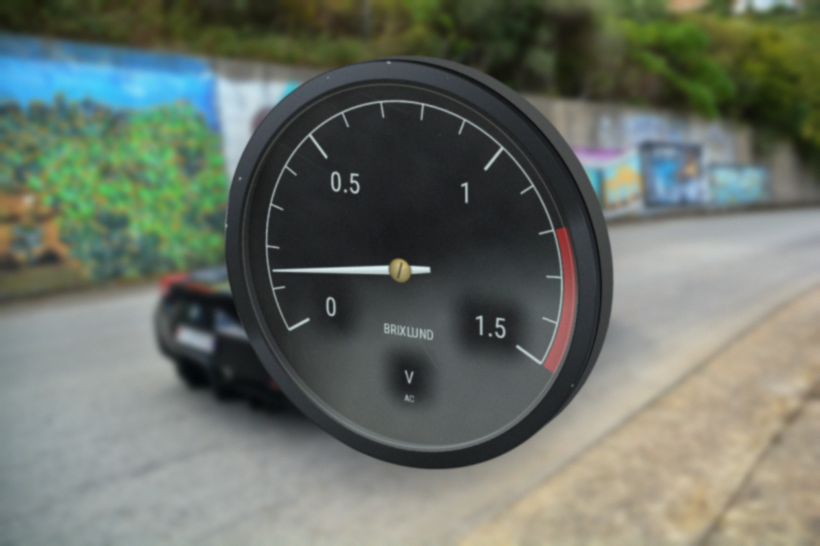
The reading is 0.15 V
